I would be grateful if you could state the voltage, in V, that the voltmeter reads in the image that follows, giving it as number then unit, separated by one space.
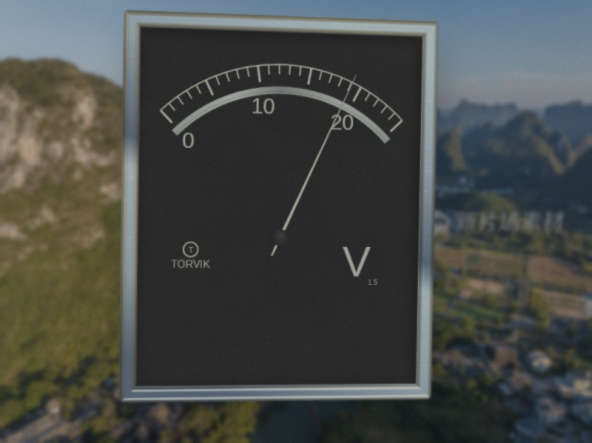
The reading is 19 V
